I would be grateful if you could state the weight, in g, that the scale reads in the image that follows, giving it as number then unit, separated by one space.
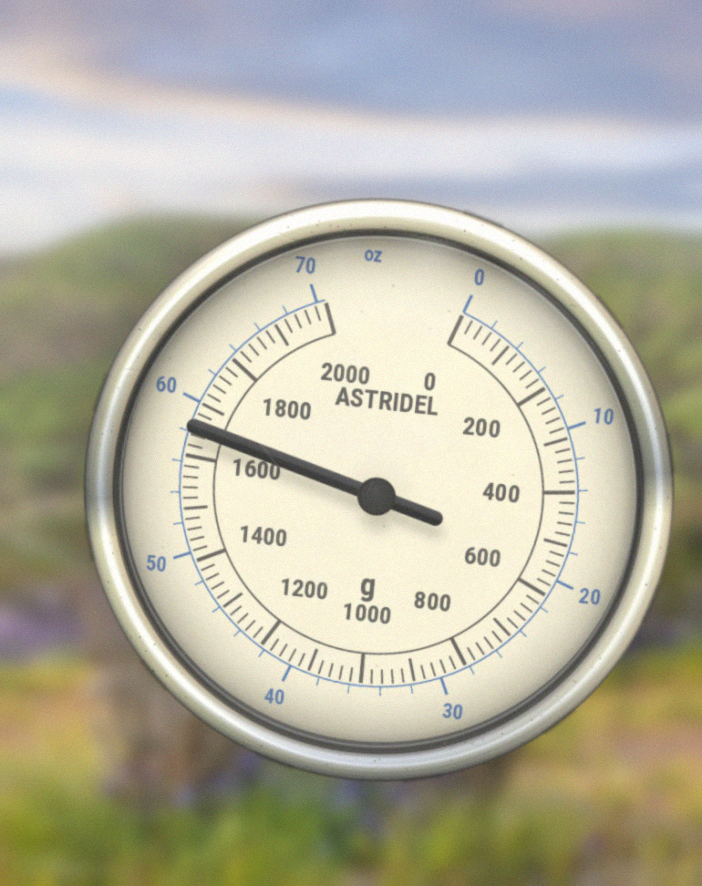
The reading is 1660 g
